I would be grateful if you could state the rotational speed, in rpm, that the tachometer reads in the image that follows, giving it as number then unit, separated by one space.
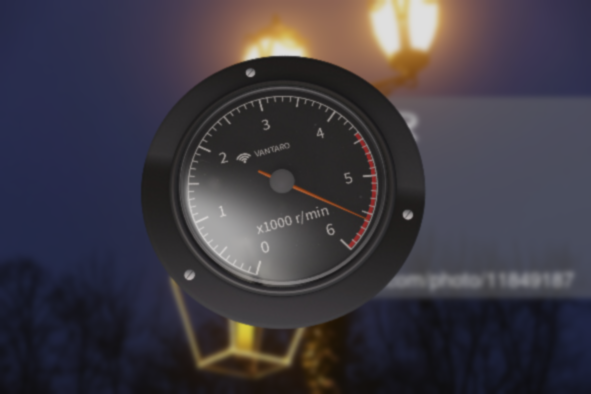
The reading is 5600 rpm
